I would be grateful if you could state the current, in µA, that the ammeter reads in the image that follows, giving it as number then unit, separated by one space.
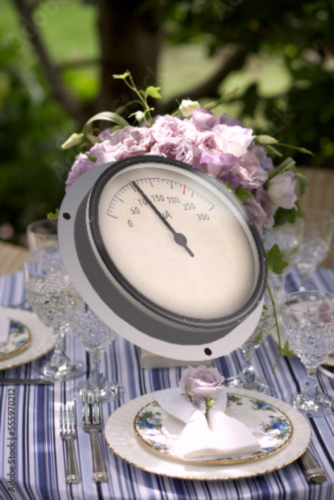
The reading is 100 µA
